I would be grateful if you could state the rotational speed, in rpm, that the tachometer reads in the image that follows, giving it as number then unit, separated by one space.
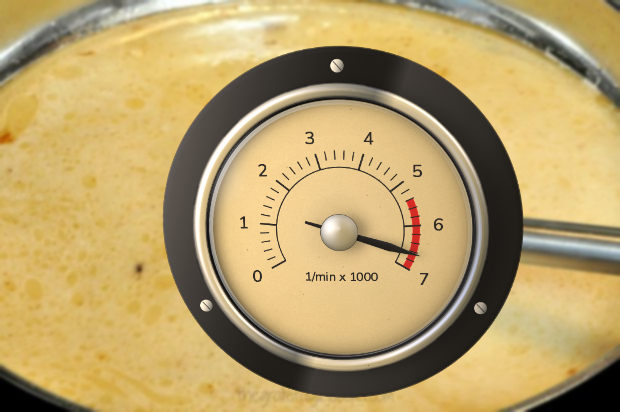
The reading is 6600 rpm
